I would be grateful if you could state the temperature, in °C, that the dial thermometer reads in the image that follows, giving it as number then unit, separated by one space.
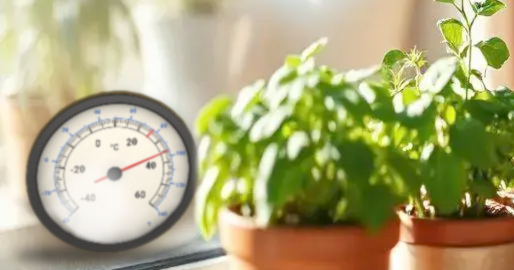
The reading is 35 °C
